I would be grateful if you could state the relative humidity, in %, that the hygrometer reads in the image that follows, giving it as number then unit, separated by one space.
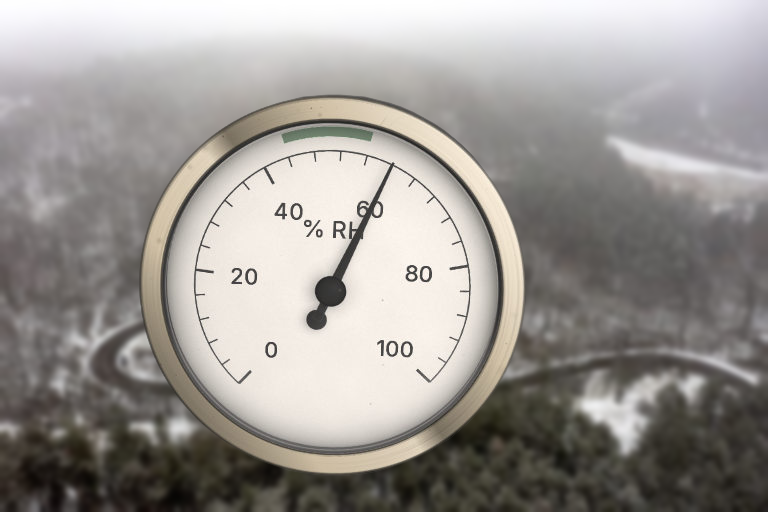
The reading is 60 %
